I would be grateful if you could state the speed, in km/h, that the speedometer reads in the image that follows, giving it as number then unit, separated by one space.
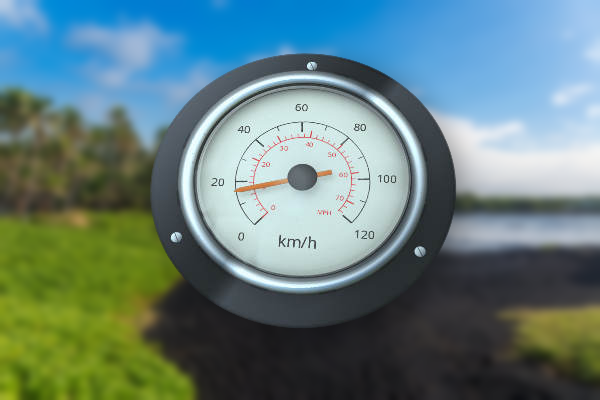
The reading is 15 km/h
